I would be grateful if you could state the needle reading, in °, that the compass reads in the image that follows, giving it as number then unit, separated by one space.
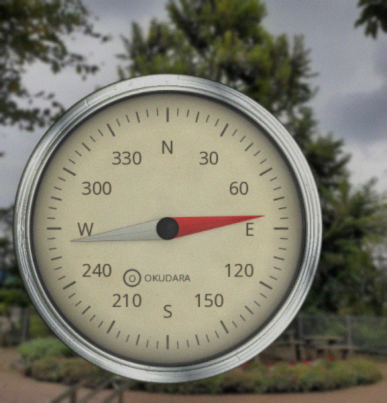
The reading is 82.5 °
